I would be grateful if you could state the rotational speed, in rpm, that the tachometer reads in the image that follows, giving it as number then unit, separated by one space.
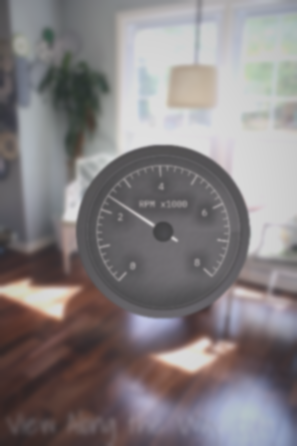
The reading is 2400 rpm
